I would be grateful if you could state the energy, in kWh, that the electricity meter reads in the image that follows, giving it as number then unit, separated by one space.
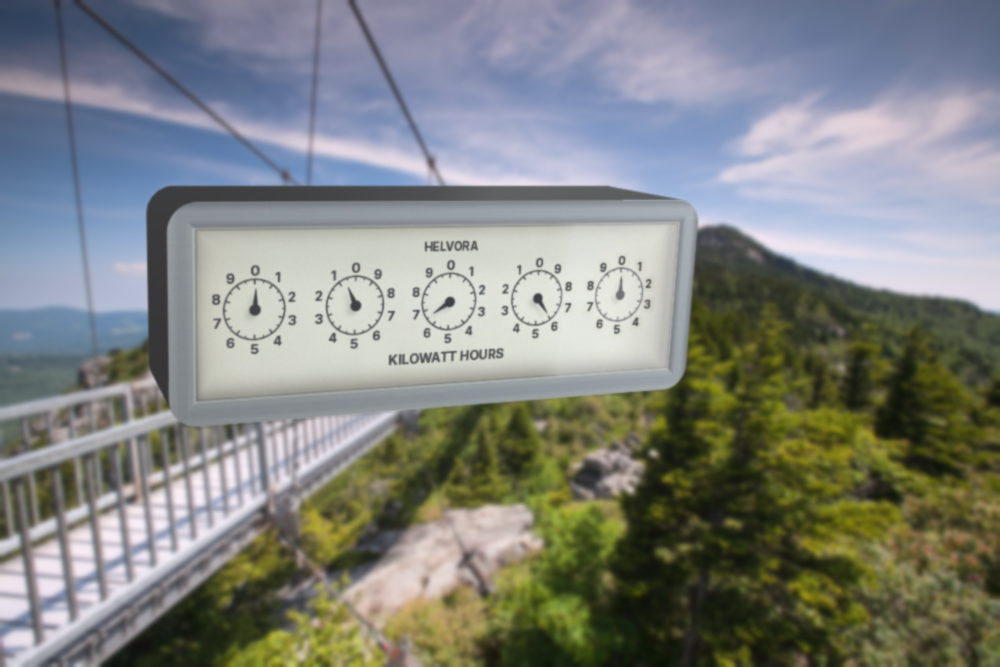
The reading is 660 kWh
